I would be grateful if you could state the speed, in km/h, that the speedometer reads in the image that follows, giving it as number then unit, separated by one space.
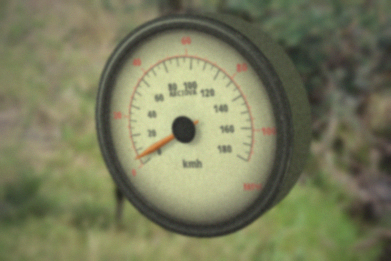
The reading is 5 km/h
